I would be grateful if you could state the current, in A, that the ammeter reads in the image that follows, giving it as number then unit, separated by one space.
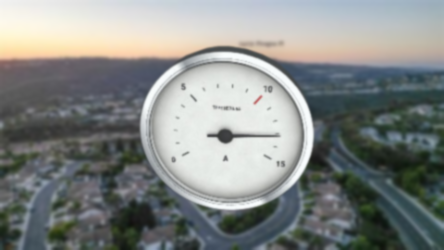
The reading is 13 A
